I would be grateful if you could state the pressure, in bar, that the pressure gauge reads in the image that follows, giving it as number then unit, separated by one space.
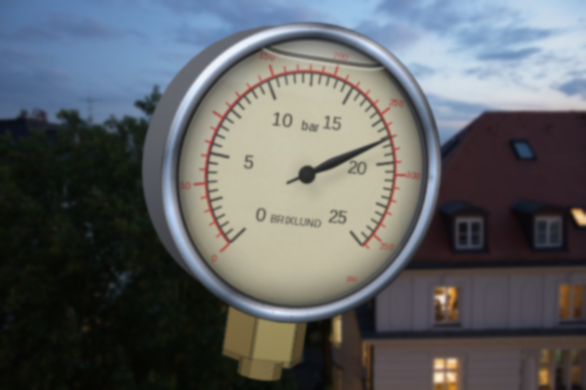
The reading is 18.5 bar
